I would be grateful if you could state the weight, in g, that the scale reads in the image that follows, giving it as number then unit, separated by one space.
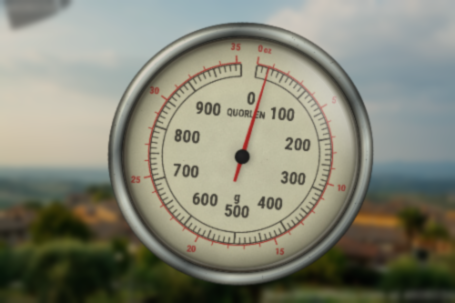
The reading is 20 g
